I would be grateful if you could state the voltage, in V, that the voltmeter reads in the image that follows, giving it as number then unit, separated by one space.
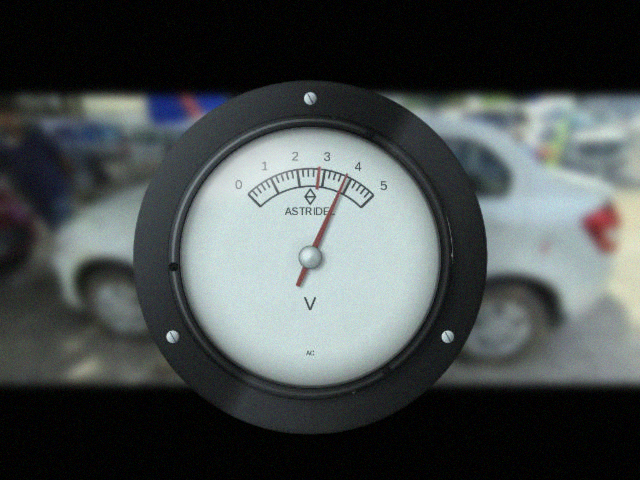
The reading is 3.8 V
